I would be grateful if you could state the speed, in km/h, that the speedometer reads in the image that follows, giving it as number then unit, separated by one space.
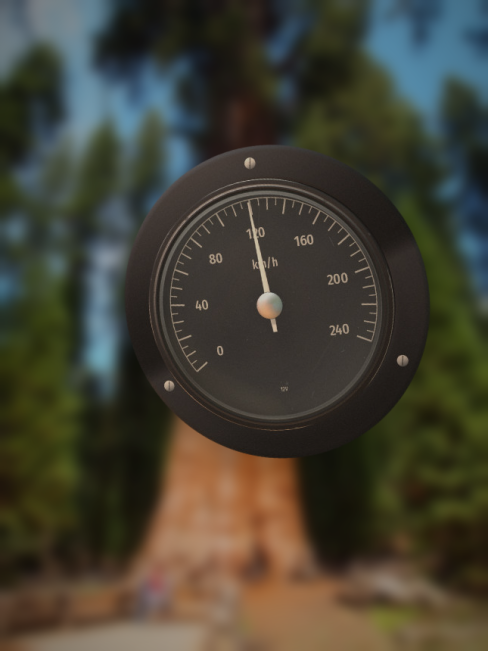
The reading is 120 km/h
